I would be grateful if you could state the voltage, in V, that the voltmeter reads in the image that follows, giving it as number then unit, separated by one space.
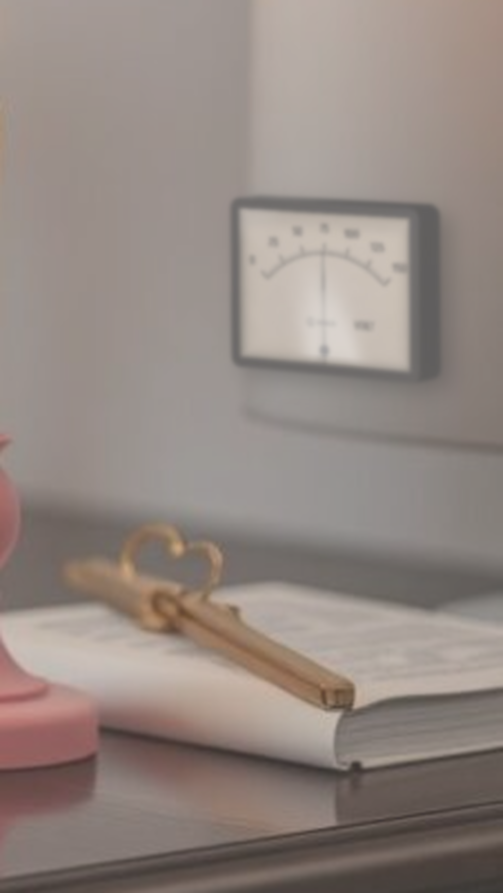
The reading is 75 V
